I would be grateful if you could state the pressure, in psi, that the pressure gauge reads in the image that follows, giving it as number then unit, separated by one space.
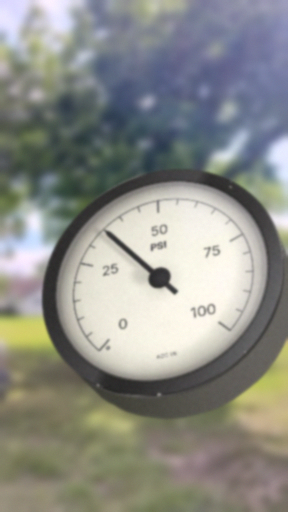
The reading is 35 psi
